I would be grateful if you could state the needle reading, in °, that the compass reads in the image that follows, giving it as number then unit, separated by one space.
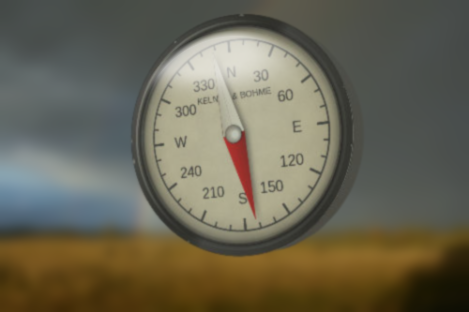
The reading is 170 °
